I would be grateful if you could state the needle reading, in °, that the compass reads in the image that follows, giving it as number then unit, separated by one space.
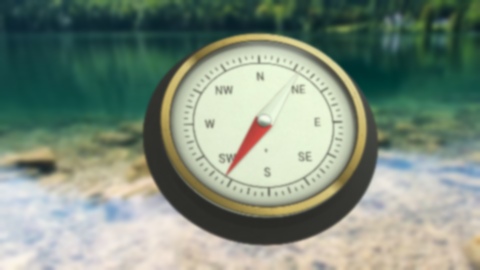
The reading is 215 °
